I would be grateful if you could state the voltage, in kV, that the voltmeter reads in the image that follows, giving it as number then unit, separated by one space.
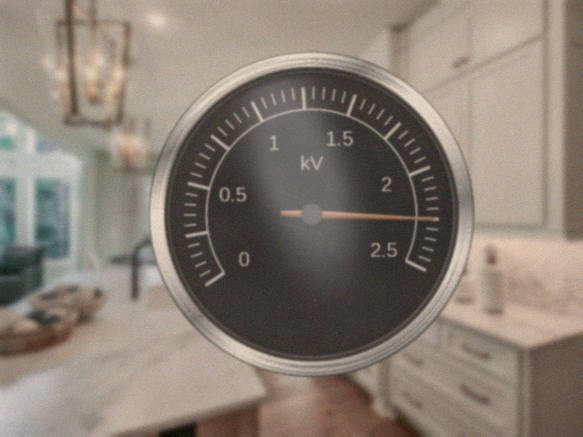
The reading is 2.25 kV
